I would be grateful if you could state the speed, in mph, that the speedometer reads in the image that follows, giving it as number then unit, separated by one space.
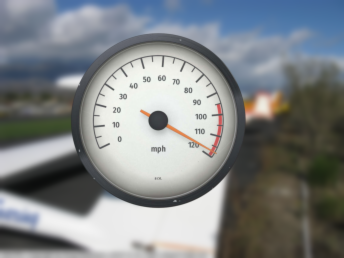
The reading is 117.5 mph
